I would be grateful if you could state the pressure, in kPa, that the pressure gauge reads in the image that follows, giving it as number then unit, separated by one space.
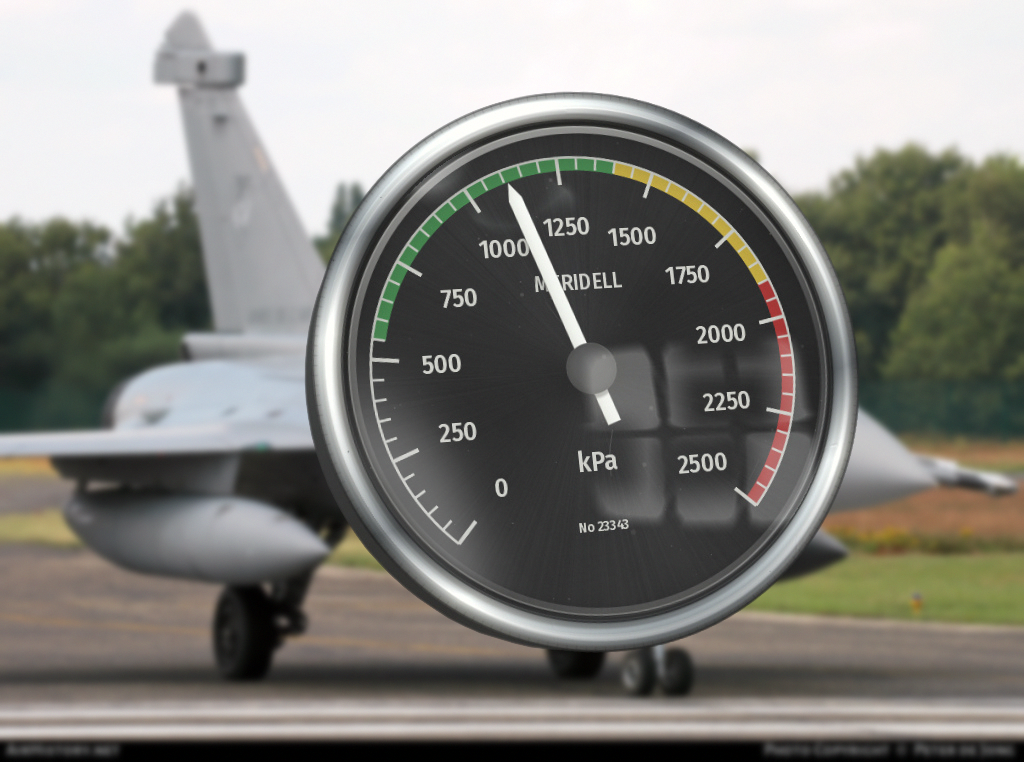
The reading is 1100 kPa
